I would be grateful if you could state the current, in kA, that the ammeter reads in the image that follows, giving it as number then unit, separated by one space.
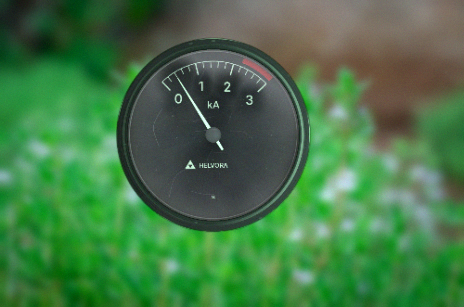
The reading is 0.4 kA
